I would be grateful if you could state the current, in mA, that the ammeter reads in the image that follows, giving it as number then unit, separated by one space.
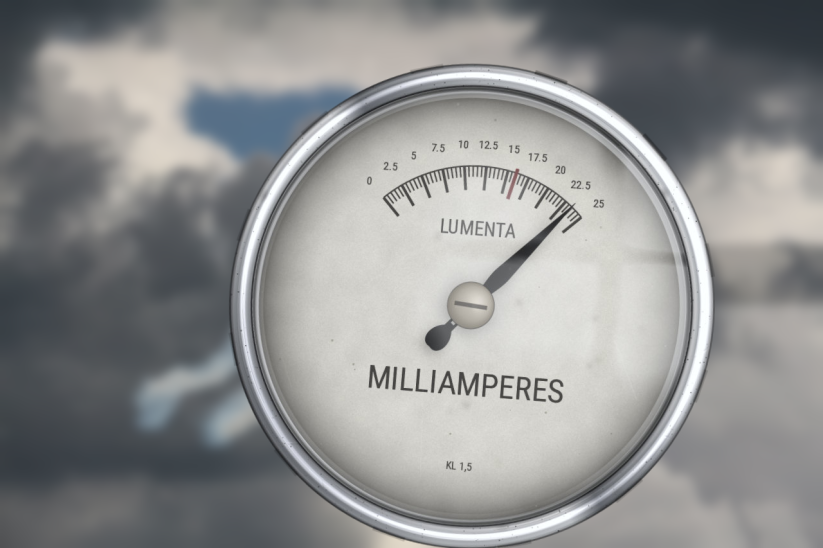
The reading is 23.5 mA
